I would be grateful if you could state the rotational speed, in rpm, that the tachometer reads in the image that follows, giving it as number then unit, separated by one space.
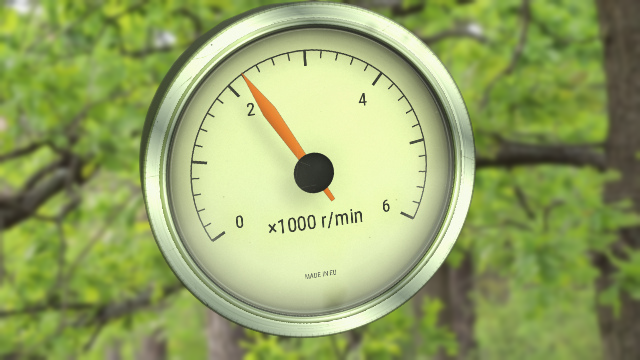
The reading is 2200 rpm
